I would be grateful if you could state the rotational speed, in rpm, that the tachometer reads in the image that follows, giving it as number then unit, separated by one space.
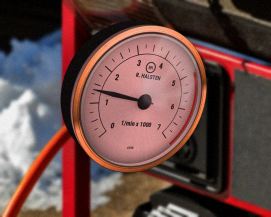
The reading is 1375 rpm
